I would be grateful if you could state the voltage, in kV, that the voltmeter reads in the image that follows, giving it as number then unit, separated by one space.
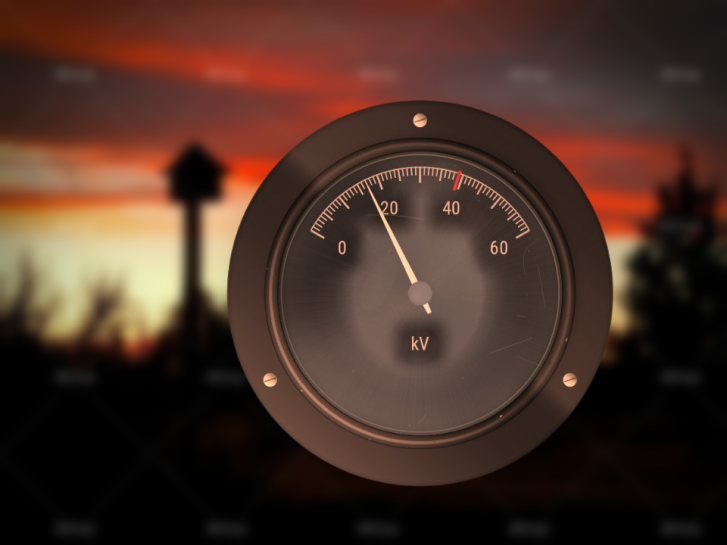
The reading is 17 kV
